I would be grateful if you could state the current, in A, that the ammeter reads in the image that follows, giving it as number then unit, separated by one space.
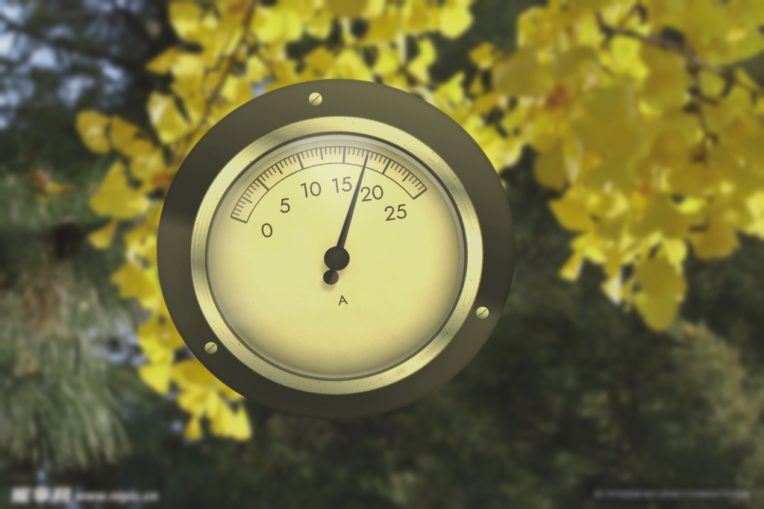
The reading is 17.5 A
